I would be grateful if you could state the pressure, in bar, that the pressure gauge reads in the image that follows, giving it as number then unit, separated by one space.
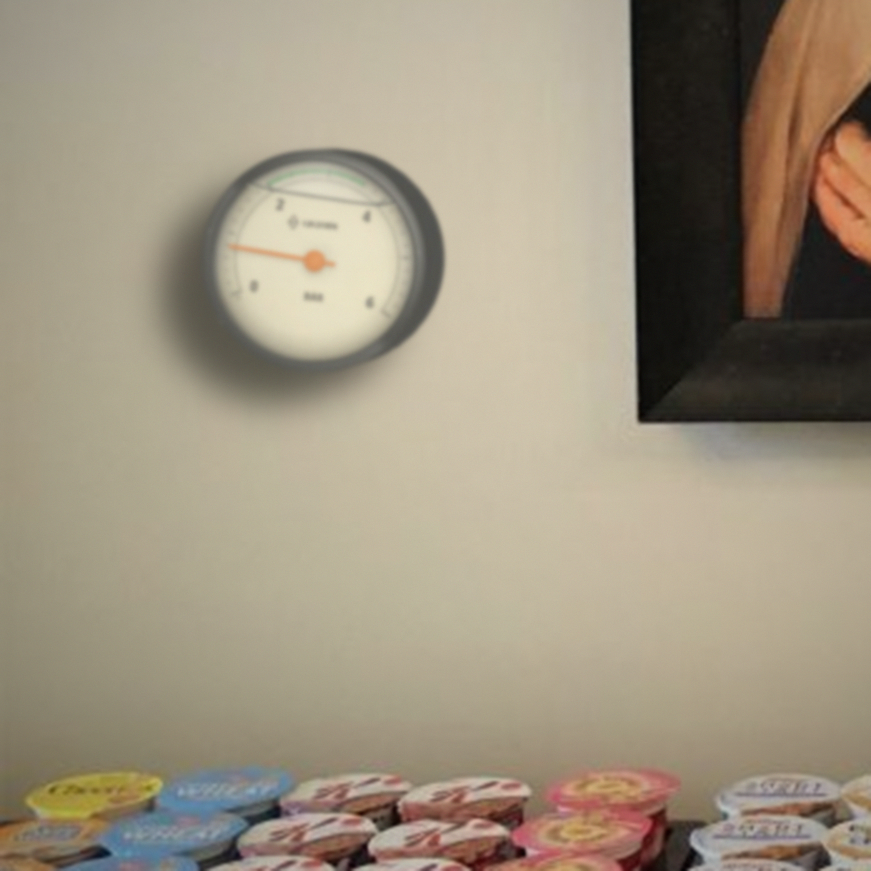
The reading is 0.8 bar
